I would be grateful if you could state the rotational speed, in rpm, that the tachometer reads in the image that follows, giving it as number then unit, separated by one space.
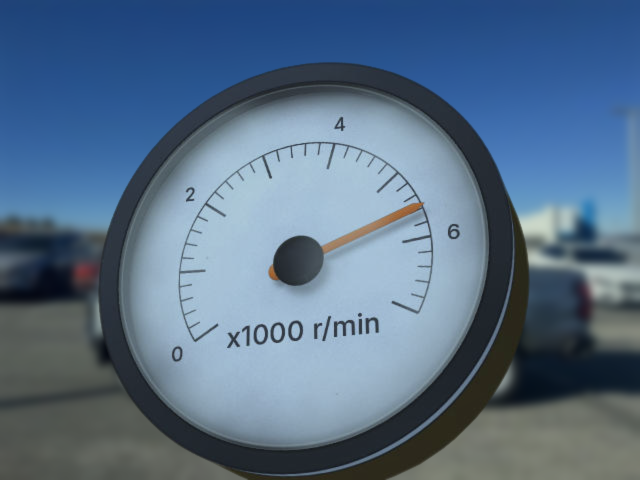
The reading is 5600 rpm
